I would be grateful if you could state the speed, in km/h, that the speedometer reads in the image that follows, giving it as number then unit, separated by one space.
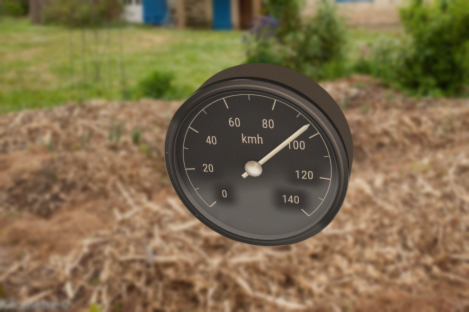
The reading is 95 km/h
